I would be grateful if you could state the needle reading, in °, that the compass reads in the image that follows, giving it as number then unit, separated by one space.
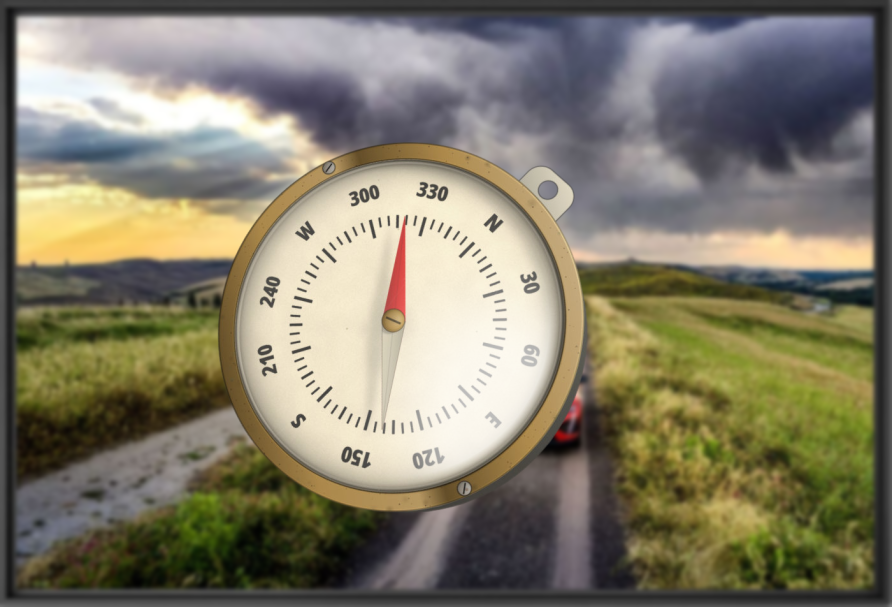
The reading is 320 °
